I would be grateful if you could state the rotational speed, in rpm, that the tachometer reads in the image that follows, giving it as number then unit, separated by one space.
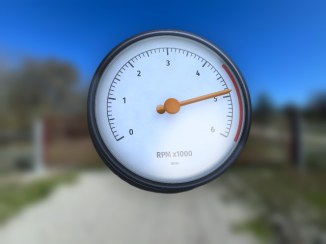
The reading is 4900 rpm
